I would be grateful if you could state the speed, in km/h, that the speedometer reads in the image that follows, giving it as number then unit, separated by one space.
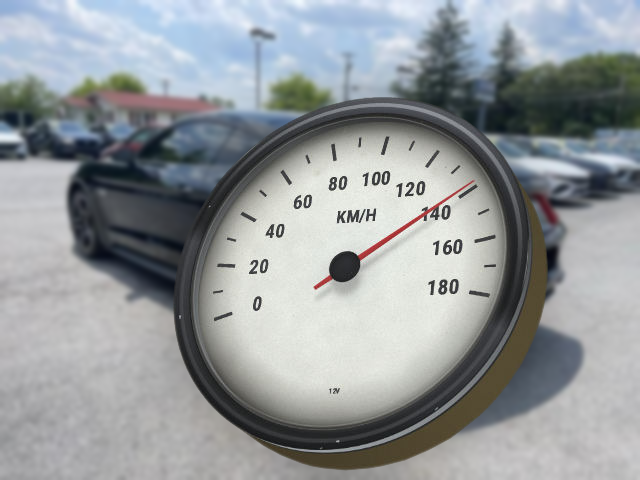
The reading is 140 km/h
